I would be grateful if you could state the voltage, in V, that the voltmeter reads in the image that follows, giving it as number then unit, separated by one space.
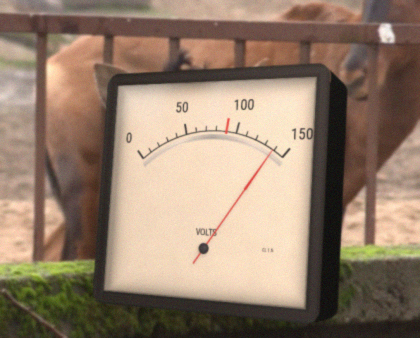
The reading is 140 V
